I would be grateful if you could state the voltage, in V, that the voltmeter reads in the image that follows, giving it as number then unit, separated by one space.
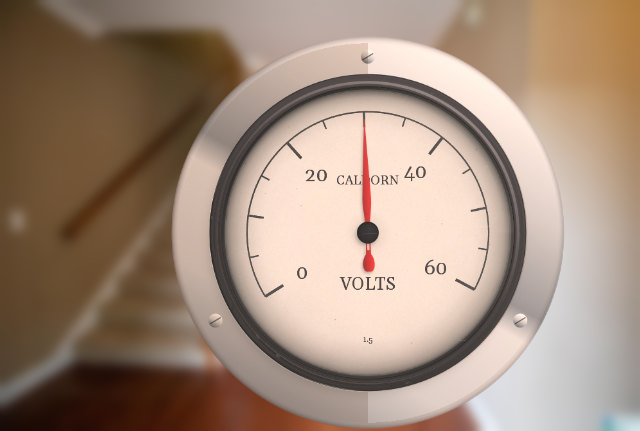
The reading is 30 V
